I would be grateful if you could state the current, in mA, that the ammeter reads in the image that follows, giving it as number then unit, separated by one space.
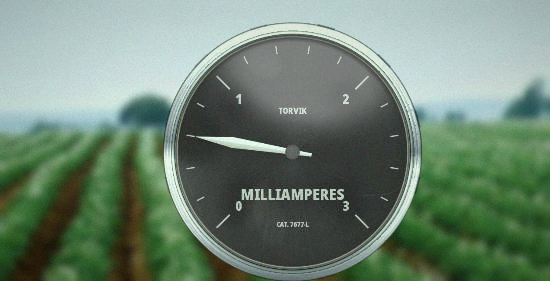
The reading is 0.6 mA
